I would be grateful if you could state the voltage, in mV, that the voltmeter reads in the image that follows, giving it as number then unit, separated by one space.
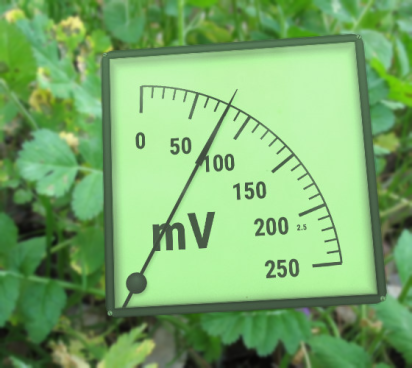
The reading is 80 mV
